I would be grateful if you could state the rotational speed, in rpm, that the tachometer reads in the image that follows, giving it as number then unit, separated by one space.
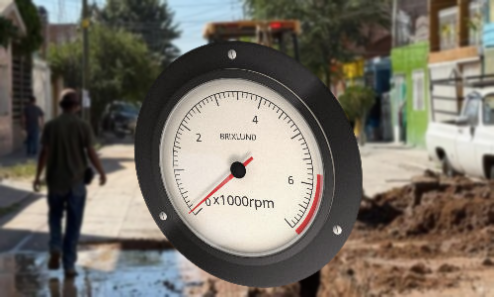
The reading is 100 rpm
